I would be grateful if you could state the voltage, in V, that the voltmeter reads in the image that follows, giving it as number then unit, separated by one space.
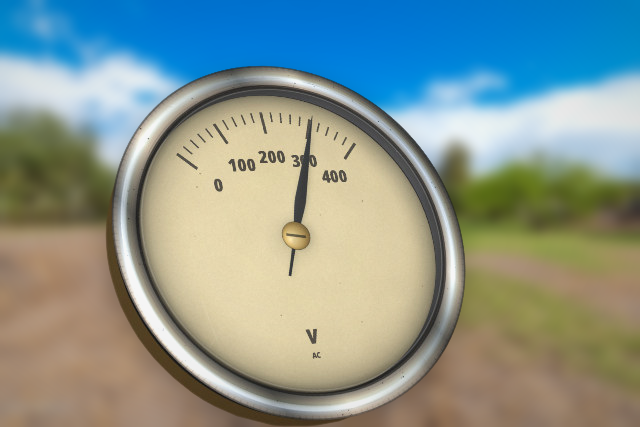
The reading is 300 V
